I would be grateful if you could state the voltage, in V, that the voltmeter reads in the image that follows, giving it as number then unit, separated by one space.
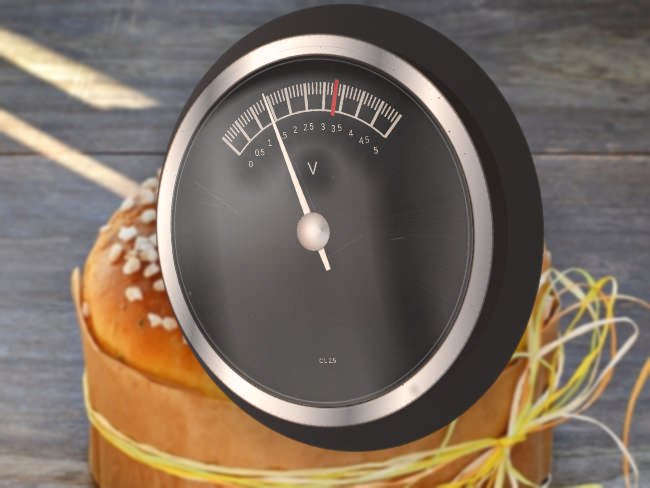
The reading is 1.5 V
